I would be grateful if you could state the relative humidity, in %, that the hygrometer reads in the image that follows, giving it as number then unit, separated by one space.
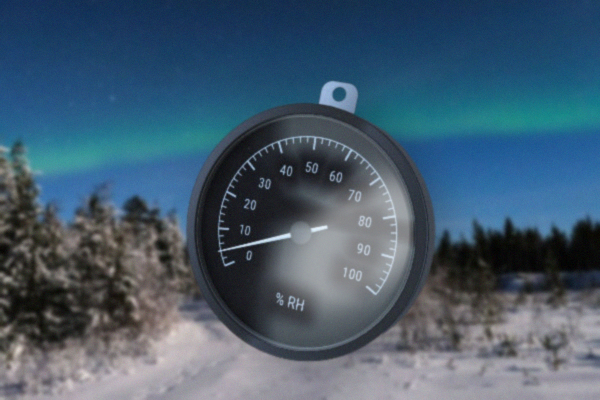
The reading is 4 %
